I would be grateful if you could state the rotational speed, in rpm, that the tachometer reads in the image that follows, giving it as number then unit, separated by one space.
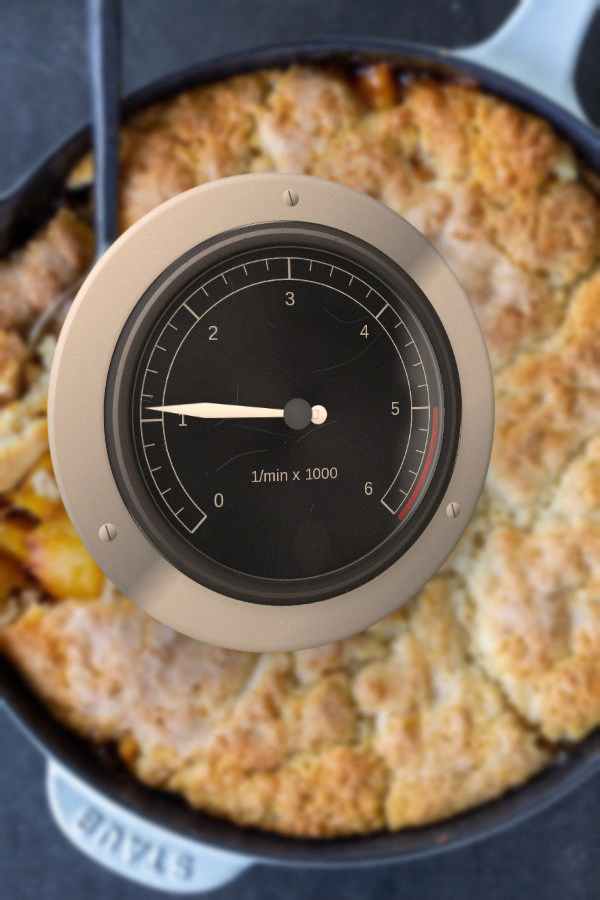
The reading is 1100 rpm
